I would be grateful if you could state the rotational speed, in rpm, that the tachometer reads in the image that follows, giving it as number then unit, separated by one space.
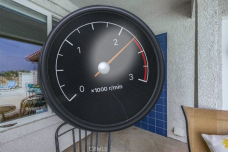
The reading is 2250 rpm
